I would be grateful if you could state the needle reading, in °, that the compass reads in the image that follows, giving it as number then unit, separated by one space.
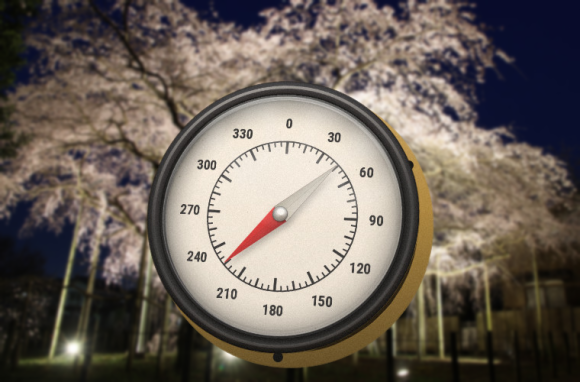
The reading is 225 °
